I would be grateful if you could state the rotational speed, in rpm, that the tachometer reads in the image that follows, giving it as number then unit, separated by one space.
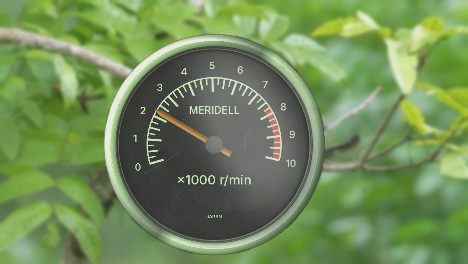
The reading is 2250 rpm
